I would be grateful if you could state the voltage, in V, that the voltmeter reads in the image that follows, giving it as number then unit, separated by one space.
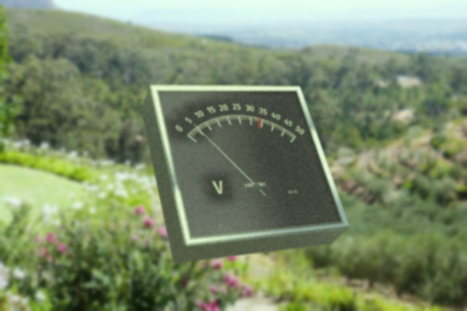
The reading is 5 V
